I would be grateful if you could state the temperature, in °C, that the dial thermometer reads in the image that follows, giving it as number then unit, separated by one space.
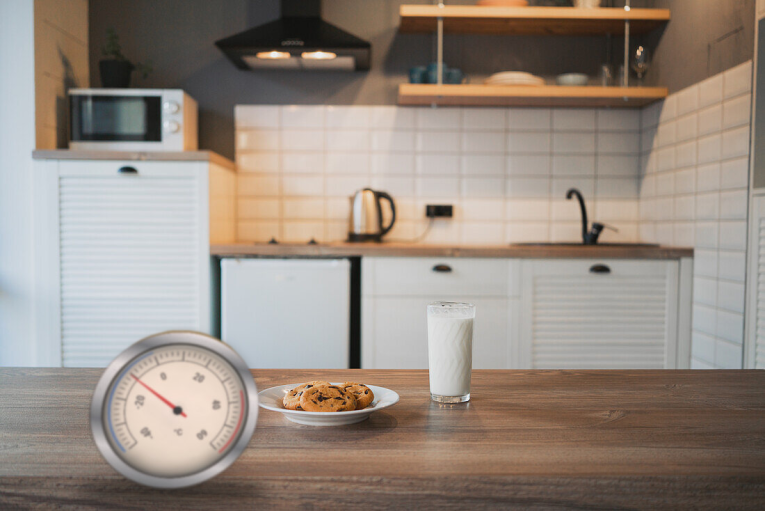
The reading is -10 °C
